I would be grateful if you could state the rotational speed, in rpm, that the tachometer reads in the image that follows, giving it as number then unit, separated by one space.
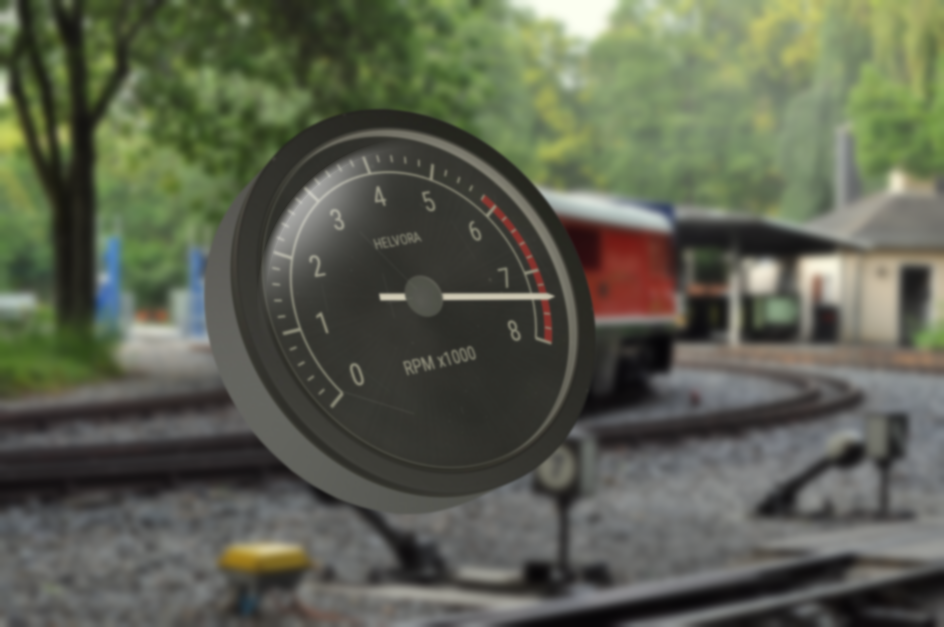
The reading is 7400 rpm
